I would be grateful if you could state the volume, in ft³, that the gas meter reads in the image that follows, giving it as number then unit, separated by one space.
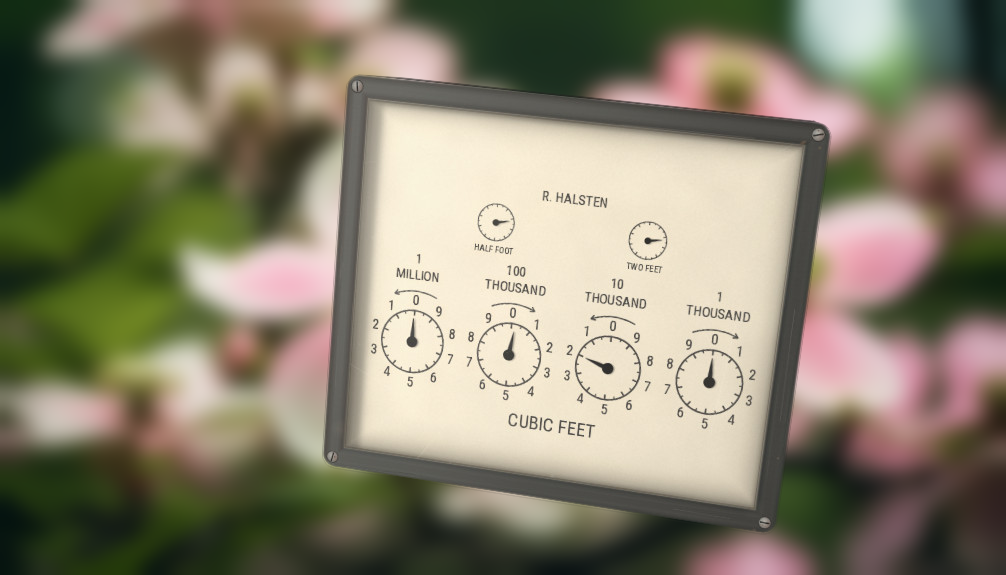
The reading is 2000 ft³
